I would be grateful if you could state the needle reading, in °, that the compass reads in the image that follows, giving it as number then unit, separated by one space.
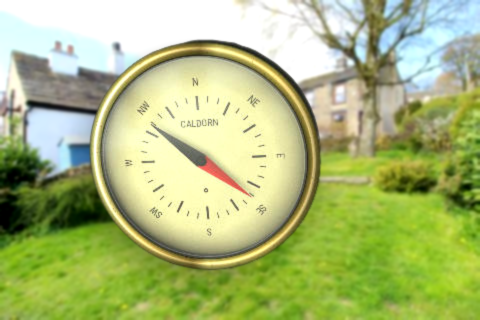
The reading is 130 °
